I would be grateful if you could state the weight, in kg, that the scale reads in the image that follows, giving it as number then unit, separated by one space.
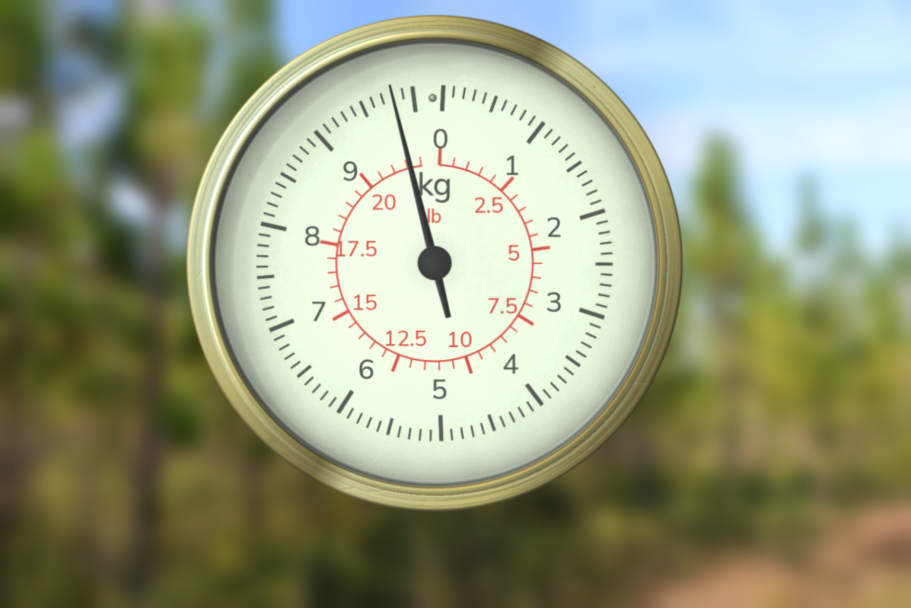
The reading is 9.8 kg
